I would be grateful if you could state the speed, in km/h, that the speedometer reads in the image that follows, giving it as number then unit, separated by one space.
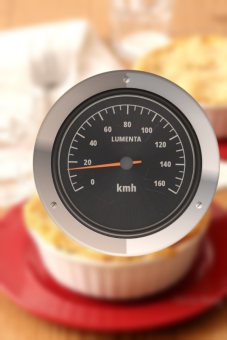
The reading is 15 km/h
